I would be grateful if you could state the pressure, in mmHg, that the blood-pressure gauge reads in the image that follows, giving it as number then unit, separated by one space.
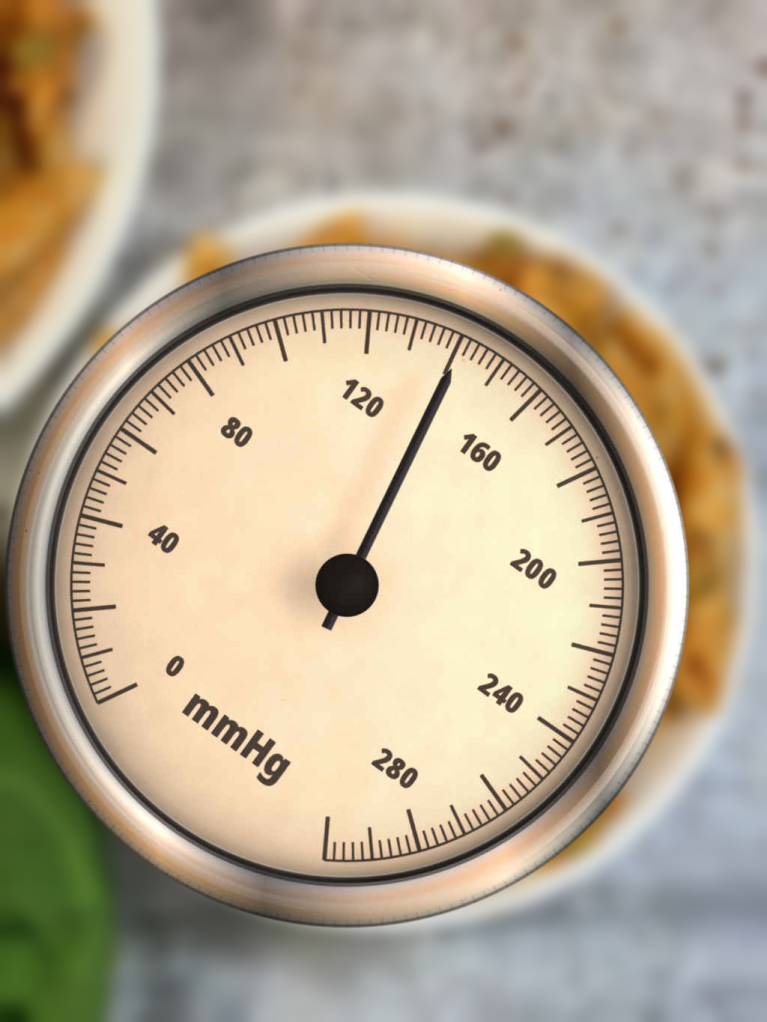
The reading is 141 mmHg
